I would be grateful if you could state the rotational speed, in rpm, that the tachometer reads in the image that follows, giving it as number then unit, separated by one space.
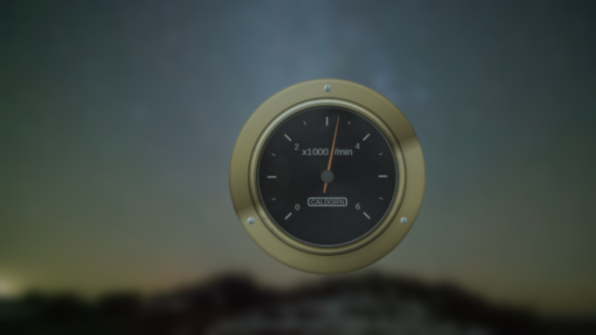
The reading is 3250 rpm
